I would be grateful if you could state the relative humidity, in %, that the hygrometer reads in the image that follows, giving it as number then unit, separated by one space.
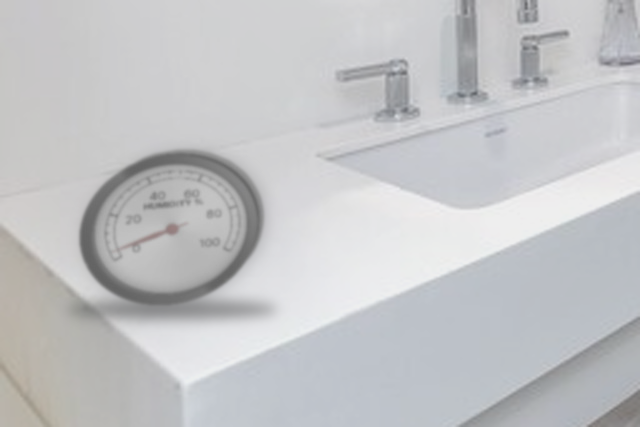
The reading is 4 %
